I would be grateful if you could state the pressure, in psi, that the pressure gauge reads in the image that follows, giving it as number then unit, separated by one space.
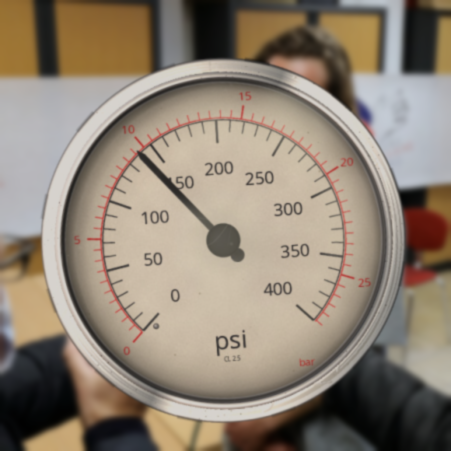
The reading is 140 psi
